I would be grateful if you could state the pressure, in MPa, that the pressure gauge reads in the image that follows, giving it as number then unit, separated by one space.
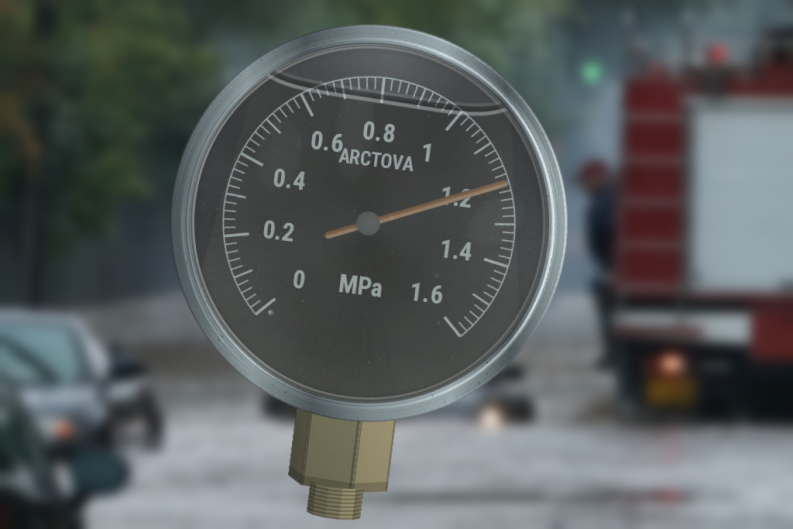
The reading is 1.2 MPa
